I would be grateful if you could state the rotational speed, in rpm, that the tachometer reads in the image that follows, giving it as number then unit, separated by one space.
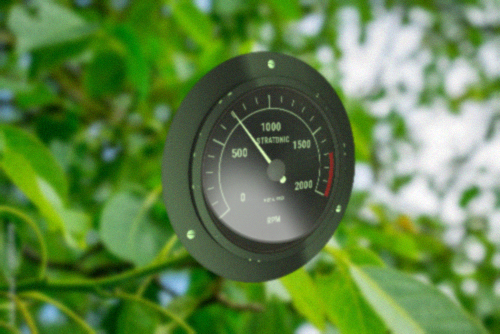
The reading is 700 rpm
